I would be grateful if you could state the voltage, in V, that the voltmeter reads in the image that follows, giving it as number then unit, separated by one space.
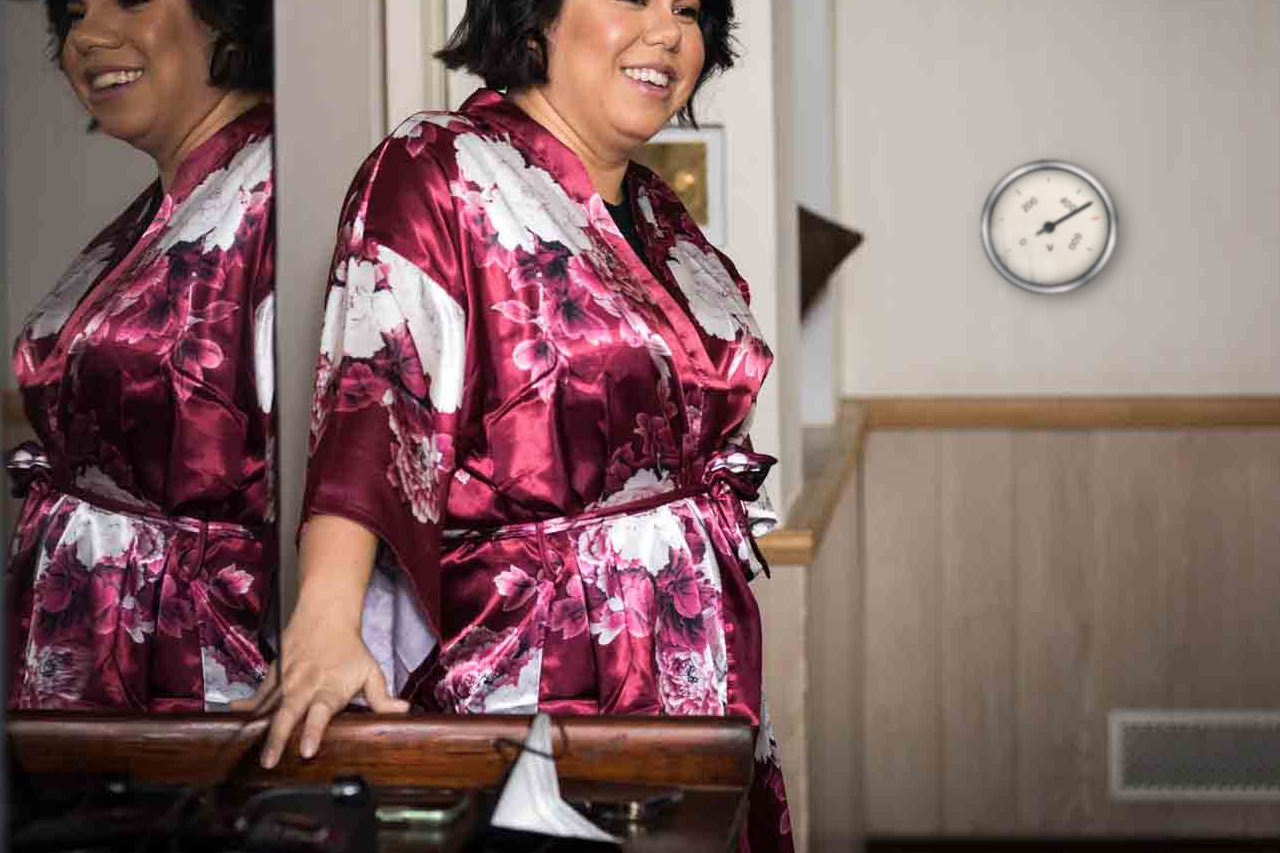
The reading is 450 V
